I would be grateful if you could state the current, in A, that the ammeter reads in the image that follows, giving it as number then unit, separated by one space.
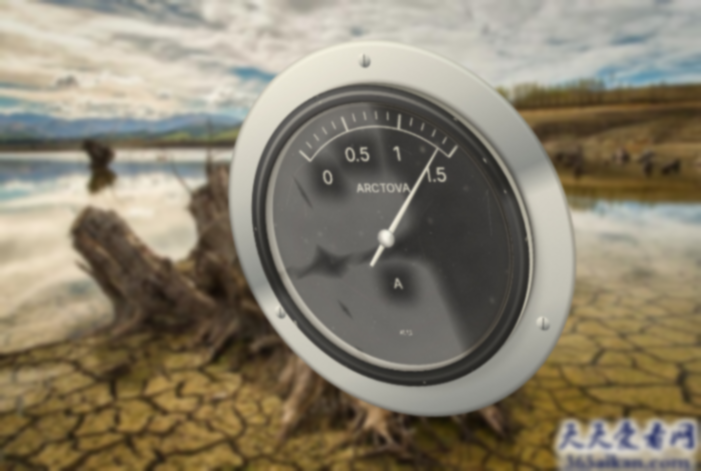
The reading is 1.4 A
